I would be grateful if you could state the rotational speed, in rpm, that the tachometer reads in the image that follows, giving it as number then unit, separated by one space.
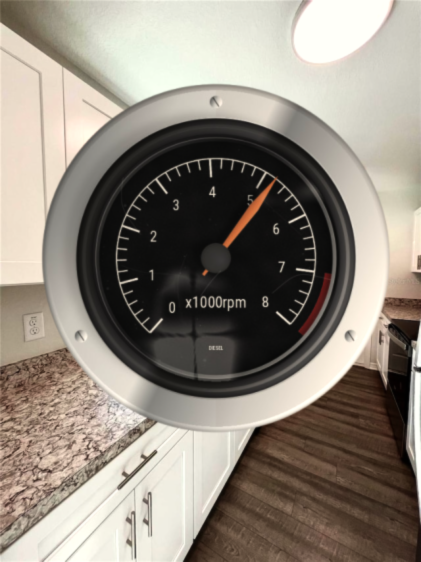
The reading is 5200 rpm
